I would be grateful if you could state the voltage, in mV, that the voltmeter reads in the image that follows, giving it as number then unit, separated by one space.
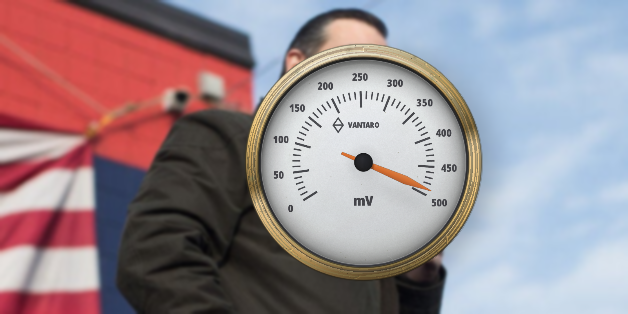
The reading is 490 mV
